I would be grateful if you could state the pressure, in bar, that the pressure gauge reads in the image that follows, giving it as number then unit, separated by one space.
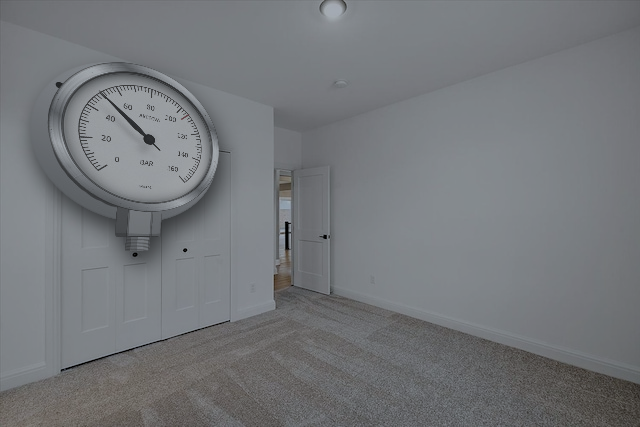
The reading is 50 bar
